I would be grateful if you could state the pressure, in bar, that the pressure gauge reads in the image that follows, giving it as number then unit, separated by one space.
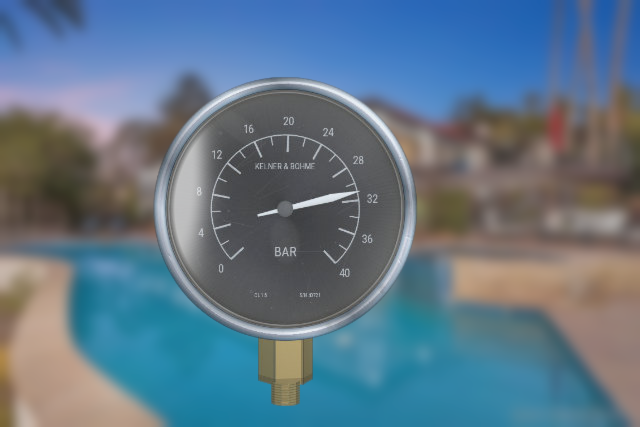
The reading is 31 bar
